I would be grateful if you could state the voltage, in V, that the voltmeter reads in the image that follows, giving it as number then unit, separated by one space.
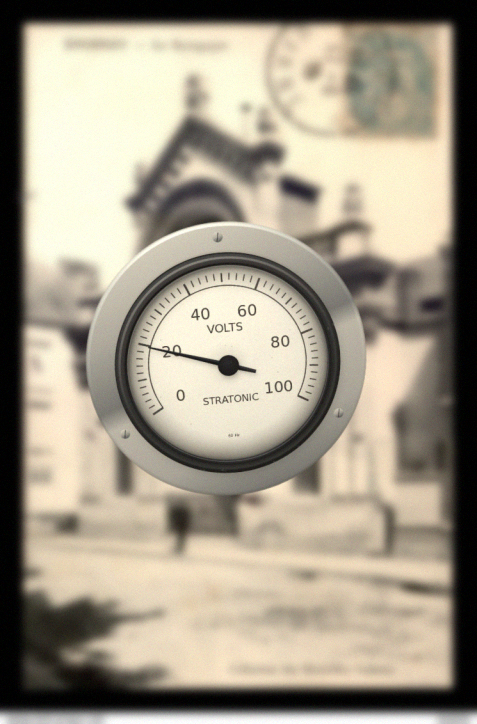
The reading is 20 V
